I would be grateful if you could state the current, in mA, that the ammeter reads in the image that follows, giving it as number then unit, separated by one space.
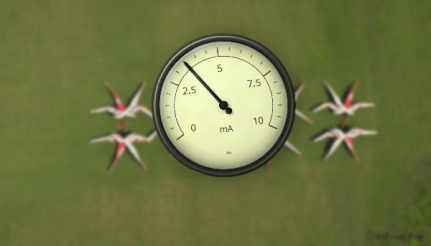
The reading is 3.5 mA
